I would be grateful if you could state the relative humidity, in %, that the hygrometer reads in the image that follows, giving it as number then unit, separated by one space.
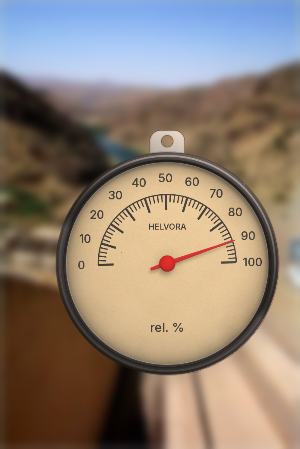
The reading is 90 %
